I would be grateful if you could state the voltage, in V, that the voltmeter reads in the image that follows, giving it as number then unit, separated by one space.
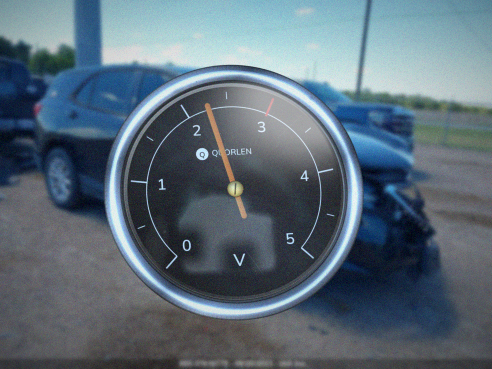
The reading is 2.25 V
